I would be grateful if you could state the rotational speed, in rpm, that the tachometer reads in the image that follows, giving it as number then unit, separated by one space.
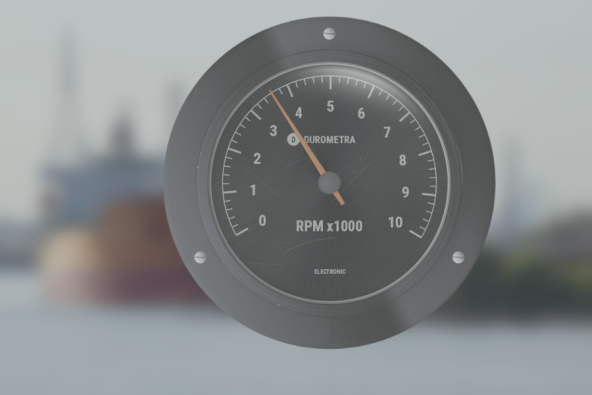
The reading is 3600 rpm
